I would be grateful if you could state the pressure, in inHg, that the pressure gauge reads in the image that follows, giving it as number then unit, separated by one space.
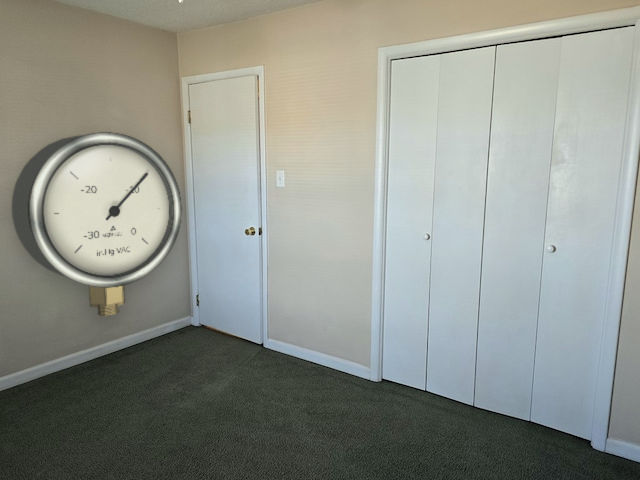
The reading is -10 inHg
